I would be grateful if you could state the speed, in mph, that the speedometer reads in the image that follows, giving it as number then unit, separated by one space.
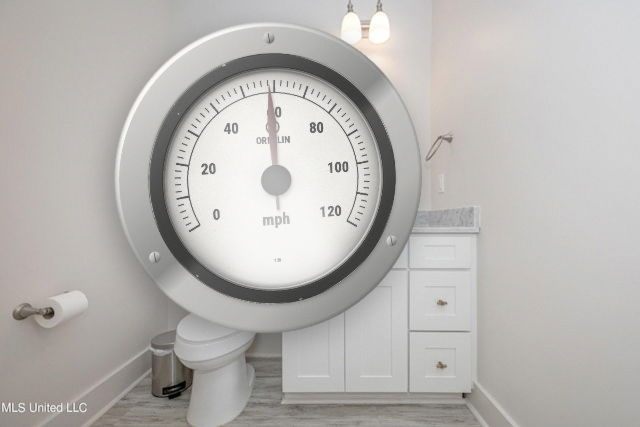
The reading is 58 mph
